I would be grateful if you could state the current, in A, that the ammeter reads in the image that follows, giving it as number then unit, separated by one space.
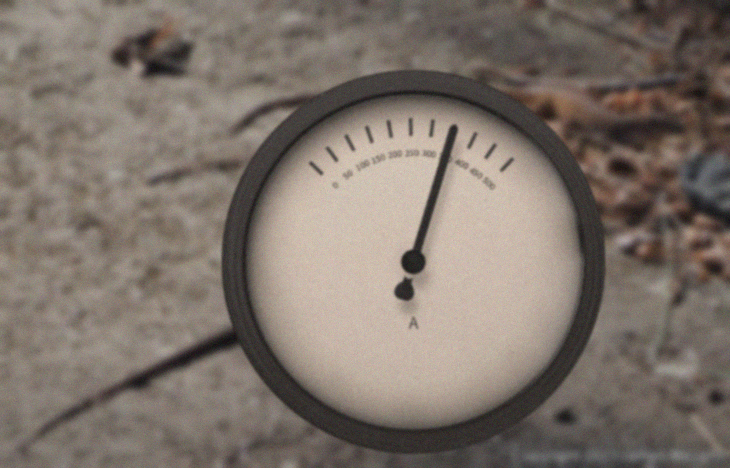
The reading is 350 A
